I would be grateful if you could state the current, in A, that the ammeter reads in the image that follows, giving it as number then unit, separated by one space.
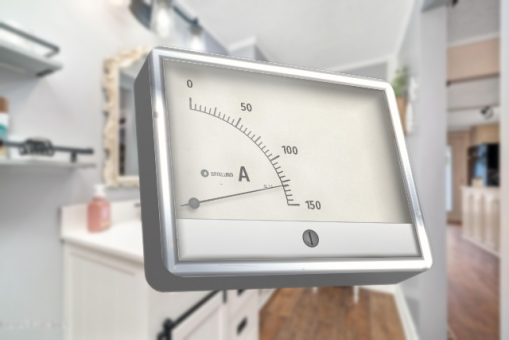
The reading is 130 A
